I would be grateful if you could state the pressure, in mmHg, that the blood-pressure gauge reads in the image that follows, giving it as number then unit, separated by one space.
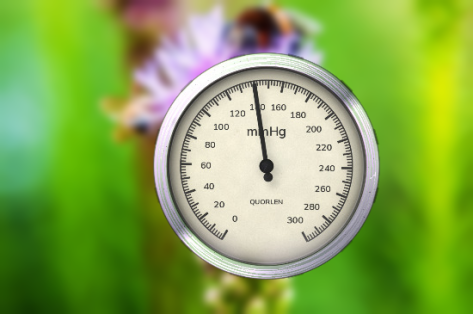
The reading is 140 mmHg
